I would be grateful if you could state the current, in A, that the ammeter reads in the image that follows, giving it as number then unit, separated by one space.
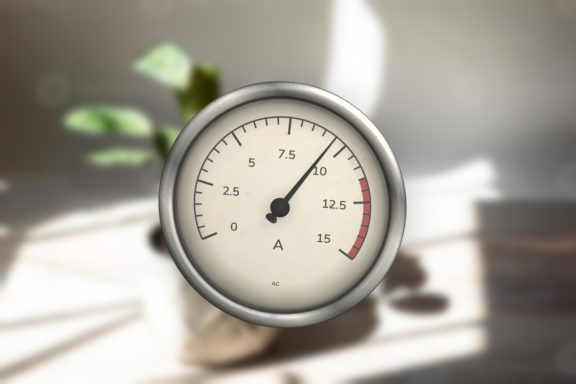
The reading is 9.5 A
